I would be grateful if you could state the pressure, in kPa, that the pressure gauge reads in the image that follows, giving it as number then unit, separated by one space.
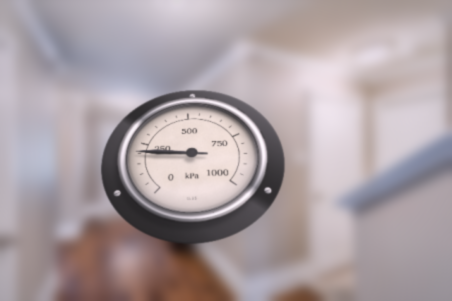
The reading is 200 kPa
